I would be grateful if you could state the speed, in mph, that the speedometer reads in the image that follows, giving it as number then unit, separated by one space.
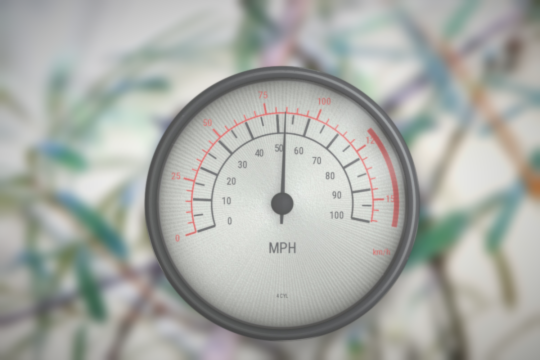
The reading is 52.5 mph
